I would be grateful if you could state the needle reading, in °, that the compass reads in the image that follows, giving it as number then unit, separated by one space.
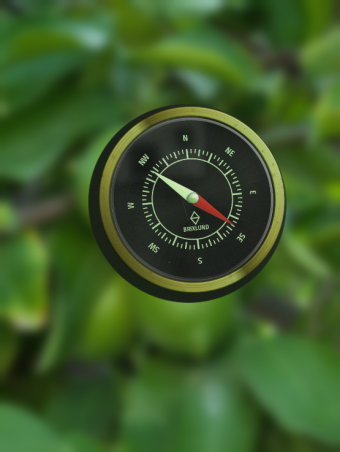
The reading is 130 °
